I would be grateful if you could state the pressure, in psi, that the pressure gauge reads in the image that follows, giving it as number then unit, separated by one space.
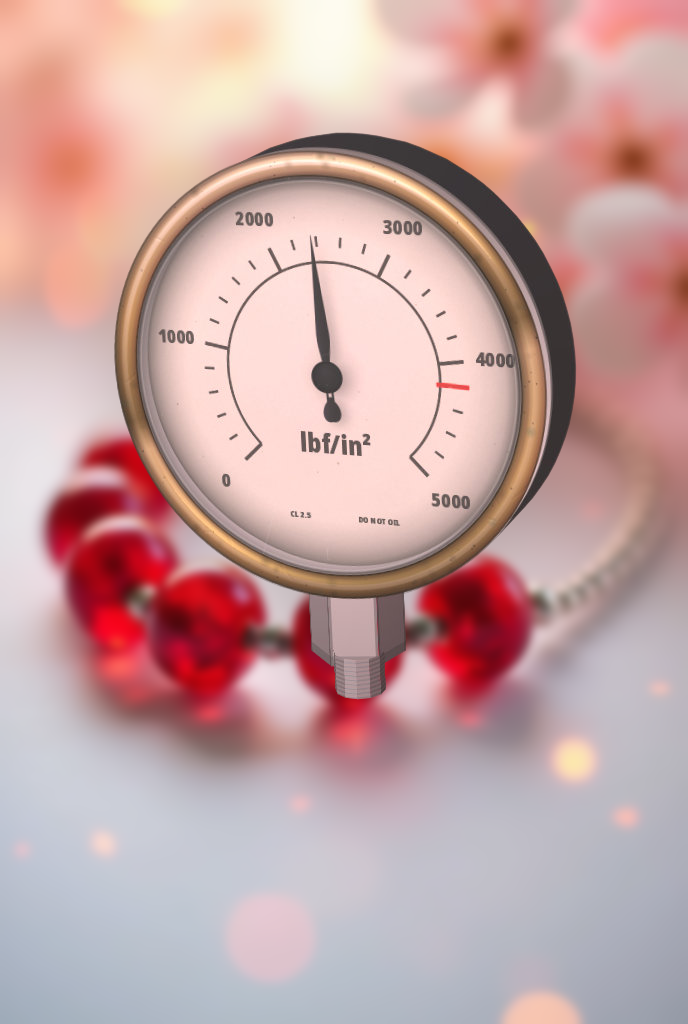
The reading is 2400 psi
